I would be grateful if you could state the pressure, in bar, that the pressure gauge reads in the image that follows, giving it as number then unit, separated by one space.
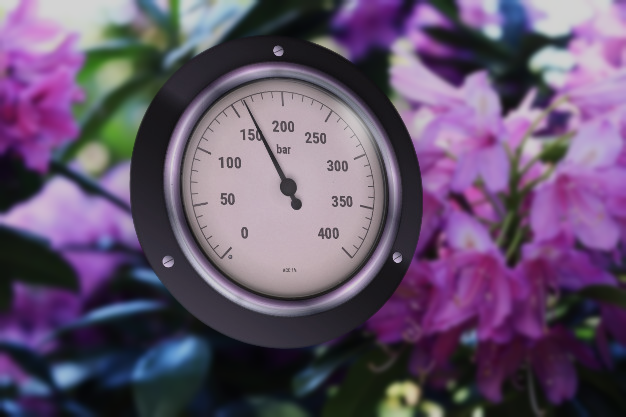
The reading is 160 bar
